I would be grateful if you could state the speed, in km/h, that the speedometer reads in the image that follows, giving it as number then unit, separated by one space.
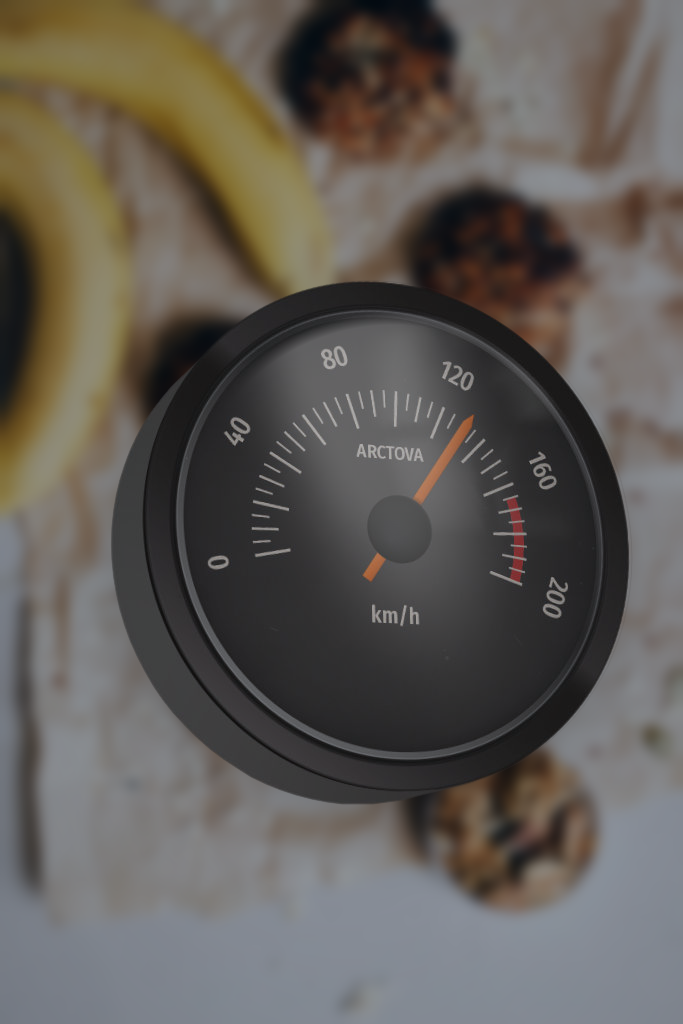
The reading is 130 km/h
